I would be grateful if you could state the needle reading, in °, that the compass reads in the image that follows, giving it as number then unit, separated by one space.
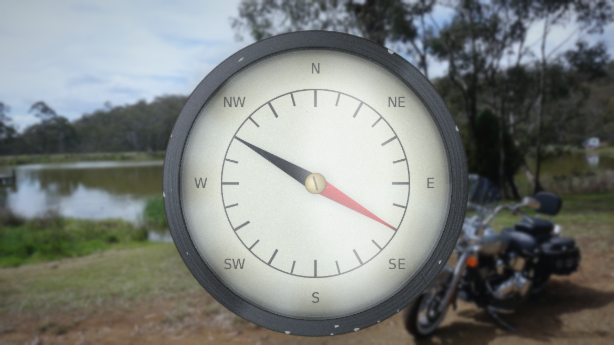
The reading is 120 °
